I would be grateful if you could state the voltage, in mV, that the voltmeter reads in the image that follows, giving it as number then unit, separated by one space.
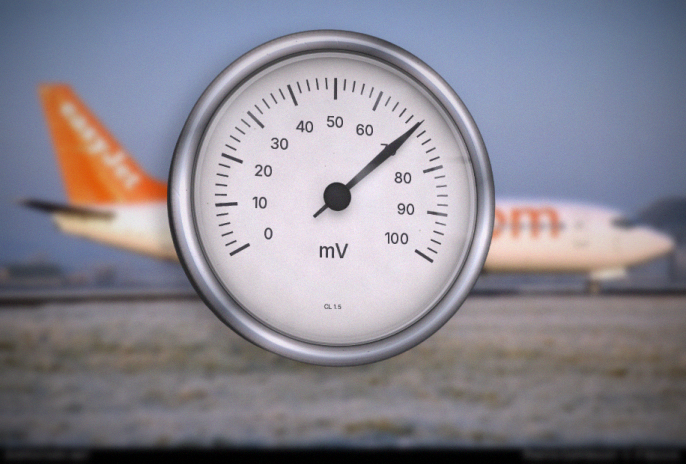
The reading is 70 mV
